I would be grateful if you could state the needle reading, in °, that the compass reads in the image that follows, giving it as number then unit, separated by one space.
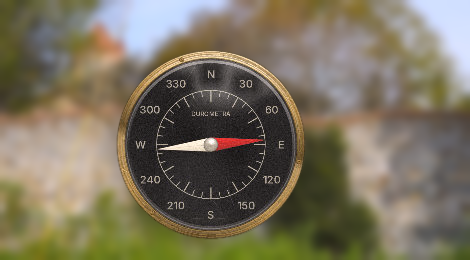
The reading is 85 °
